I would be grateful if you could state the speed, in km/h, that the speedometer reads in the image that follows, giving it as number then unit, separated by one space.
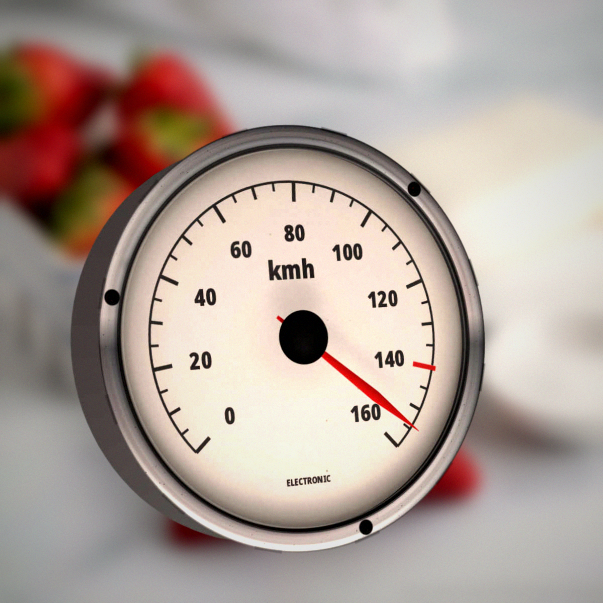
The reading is 155 km/h
